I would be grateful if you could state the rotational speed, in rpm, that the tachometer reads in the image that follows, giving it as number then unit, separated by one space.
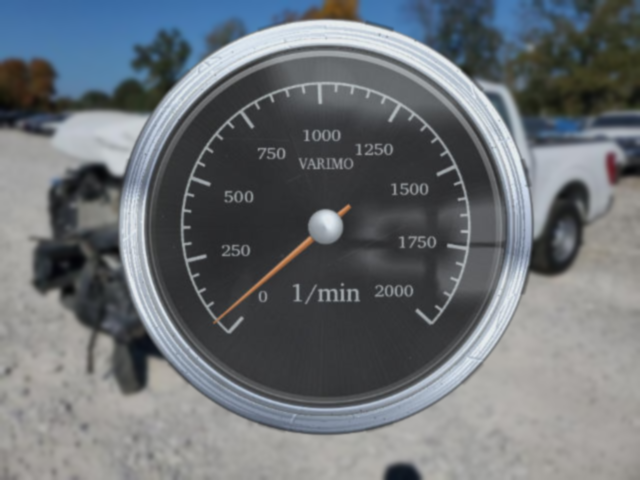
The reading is 50 rpm
